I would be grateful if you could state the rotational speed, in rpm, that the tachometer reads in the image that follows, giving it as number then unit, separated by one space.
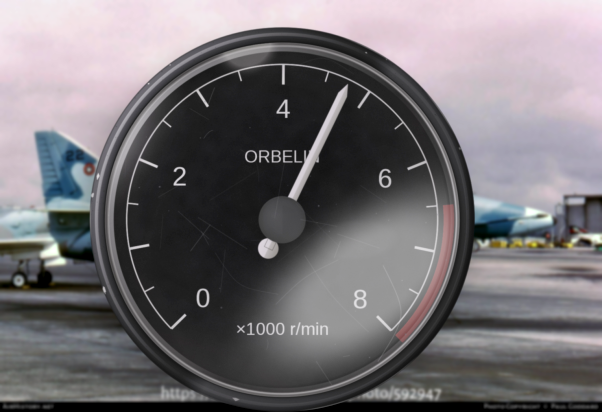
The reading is 4750 rpm
